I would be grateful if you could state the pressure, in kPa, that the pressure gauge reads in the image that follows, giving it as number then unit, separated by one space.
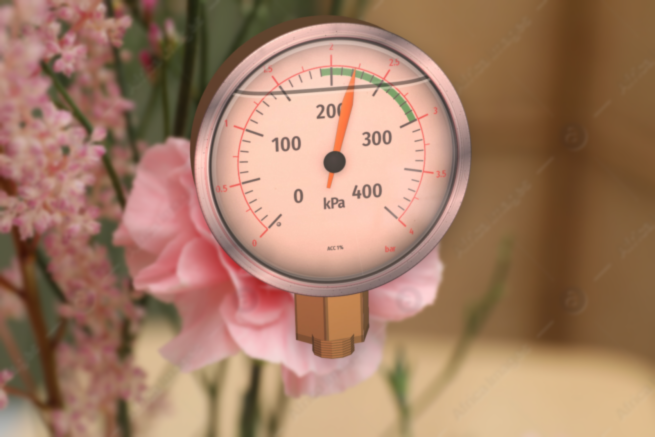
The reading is 220 kPa
